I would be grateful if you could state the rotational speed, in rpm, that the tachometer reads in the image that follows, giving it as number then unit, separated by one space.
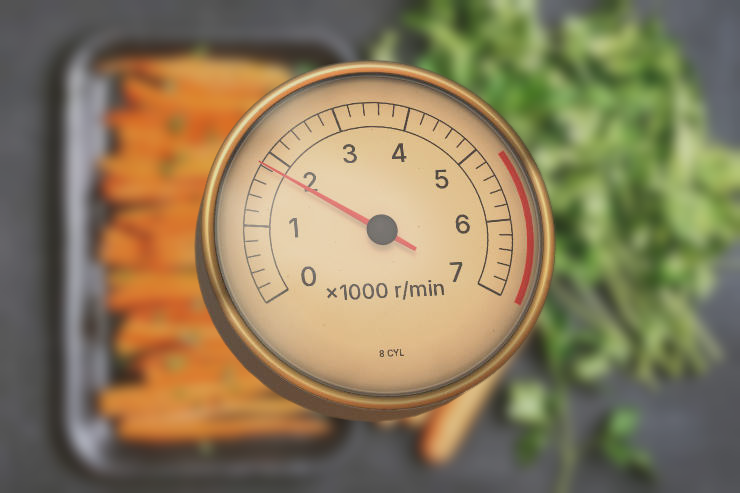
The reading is 1800 rpm
